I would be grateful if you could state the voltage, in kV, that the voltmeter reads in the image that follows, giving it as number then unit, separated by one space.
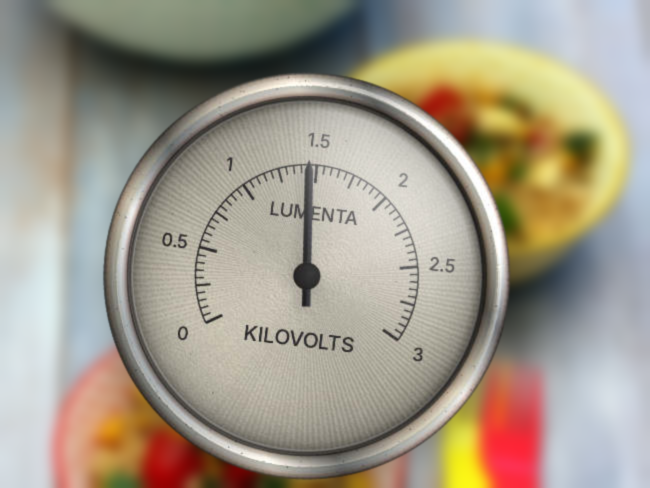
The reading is 1.45 kV
